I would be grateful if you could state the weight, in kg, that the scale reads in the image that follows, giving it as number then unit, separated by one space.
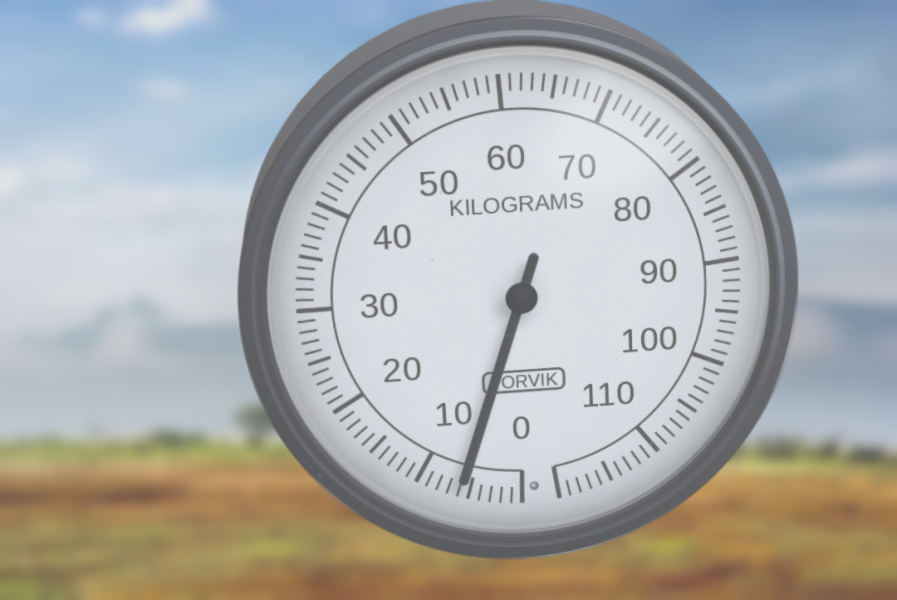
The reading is 6 kg
